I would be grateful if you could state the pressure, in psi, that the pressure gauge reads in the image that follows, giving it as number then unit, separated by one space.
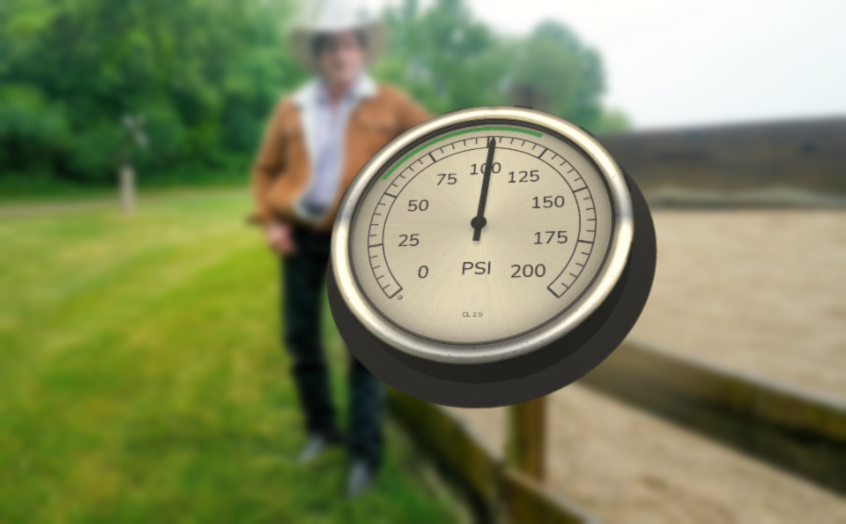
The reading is 102.5 psi
